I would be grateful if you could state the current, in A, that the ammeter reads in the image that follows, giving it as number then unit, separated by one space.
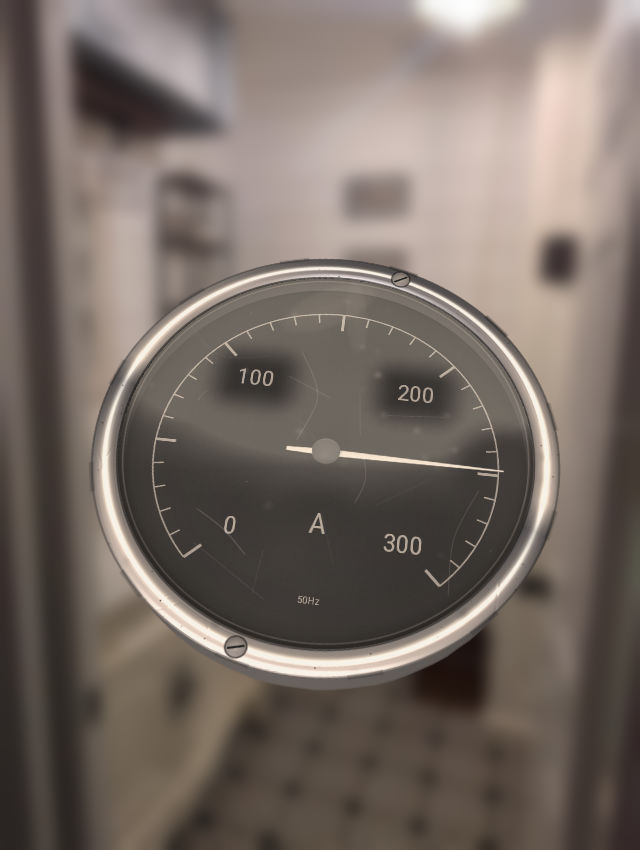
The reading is 250 A
